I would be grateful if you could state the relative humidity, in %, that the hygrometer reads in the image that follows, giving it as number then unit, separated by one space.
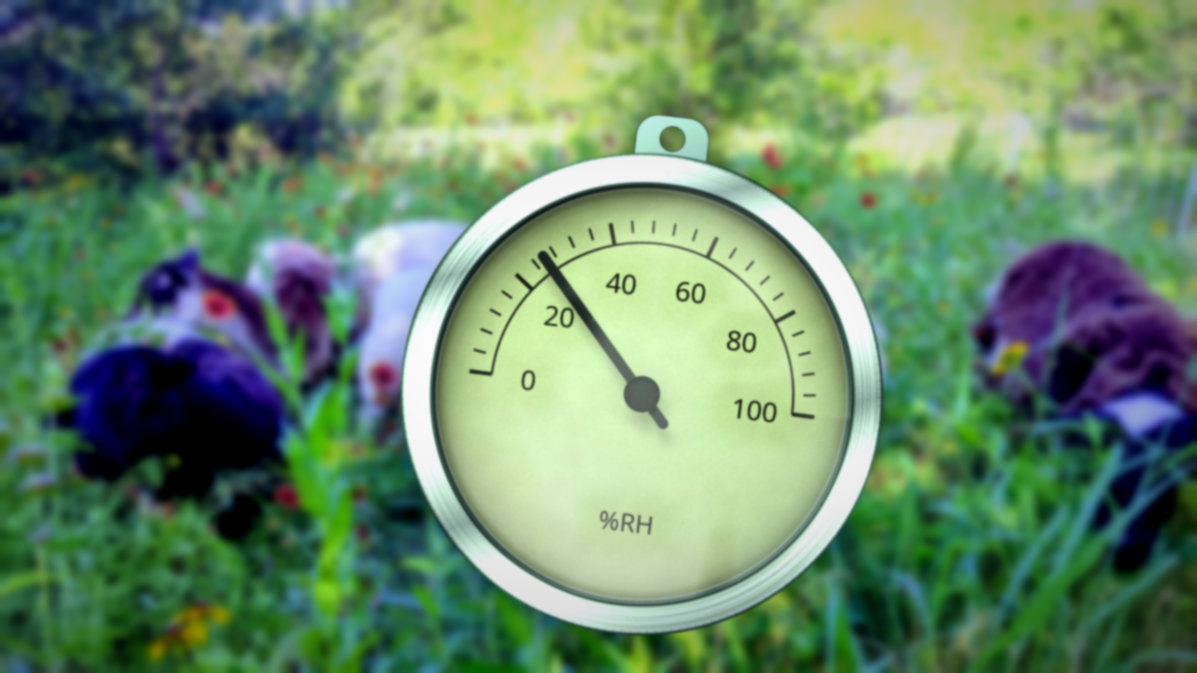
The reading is 26 %
